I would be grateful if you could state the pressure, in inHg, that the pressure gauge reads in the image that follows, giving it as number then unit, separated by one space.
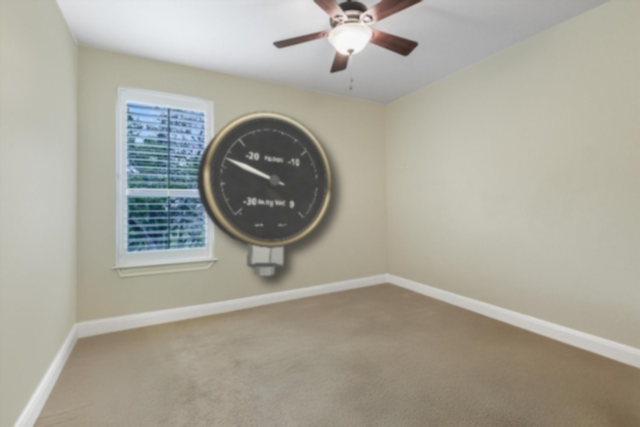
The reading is -23 inHg
